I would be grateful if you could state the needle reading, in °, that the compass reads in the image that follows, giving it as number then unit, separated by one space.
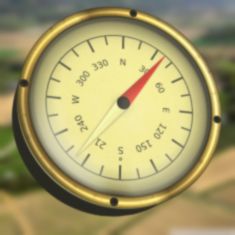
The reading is 37.5 °
